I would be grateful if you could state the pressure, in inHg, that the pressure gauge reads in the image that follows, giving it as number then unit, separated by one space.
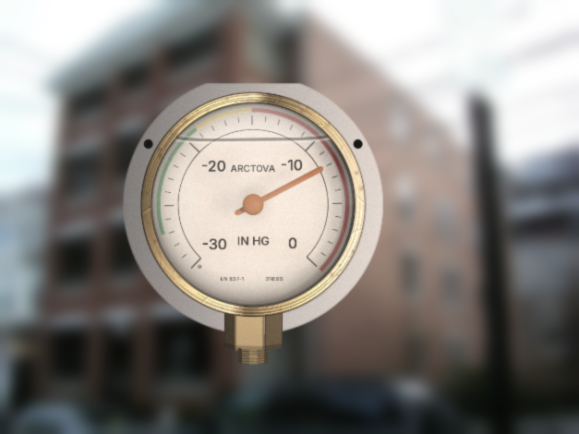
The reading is -8 inHg
